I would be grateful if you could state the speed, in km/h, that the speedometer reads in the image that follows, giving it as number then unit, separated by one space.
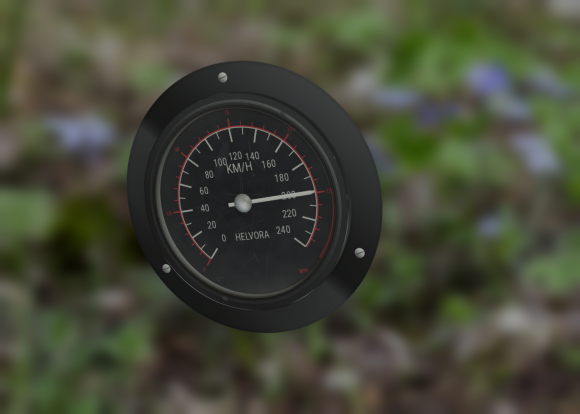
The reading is 200 km/h
